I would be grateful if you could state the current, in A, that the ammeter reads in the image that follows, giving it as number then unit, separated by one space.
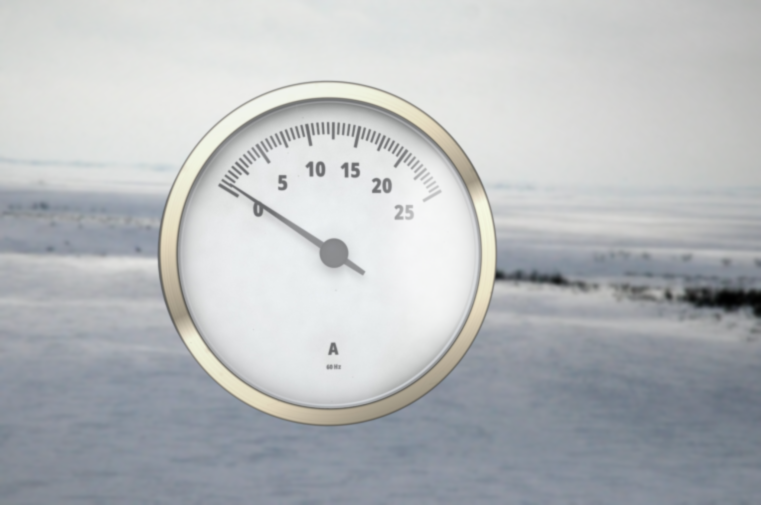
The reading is 0.5 A
